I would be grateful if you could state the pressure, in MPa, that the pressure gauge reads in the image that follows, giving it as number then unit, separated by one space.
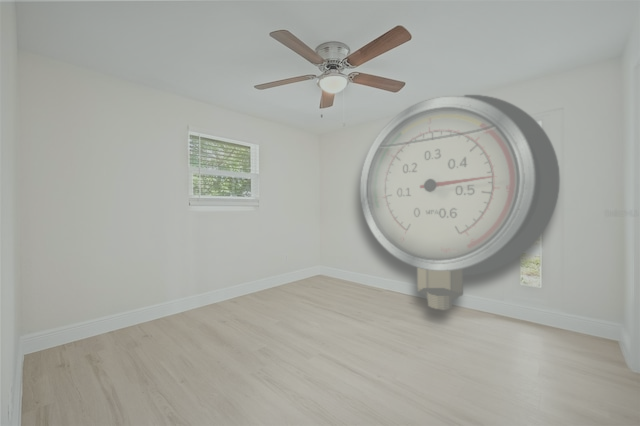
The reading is 0.47 MPa
